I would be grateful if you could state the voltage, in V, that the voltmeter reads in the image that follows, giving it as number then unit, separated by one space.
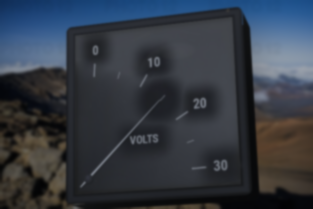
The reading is 15 V
